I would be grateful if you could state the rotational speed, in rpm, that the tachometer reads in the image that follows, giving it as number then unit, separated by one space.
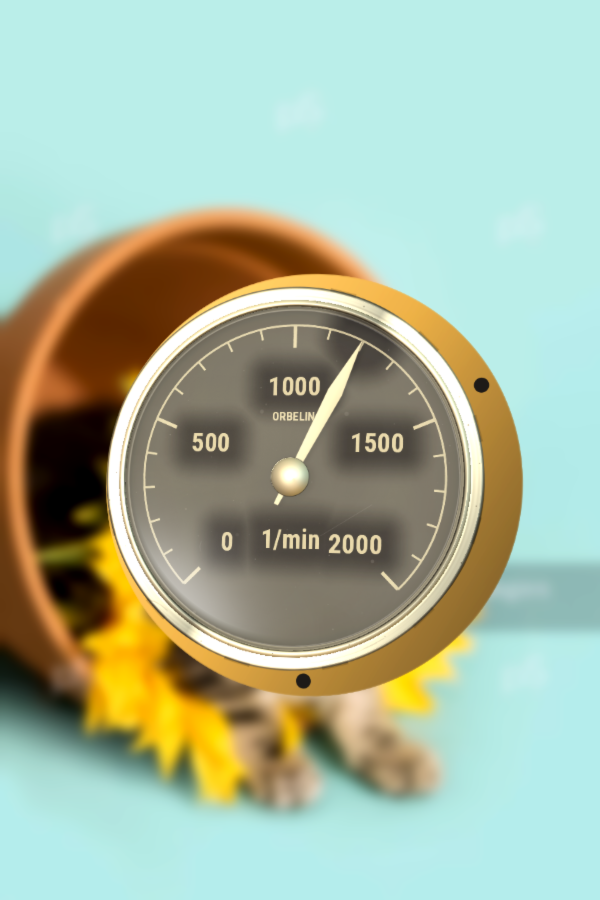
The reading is 1200 rpm
